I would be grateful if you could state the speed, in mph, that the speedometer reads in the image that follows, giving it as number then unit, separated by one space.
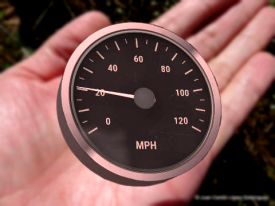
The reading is 20 mph
